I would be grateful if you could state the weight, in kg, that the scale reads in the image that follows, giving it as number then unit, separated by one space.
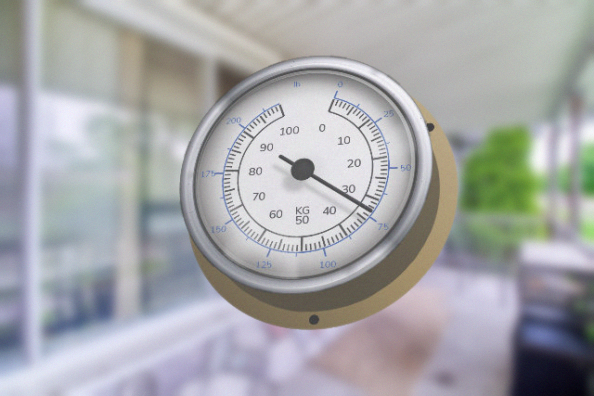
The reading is 33 kg
